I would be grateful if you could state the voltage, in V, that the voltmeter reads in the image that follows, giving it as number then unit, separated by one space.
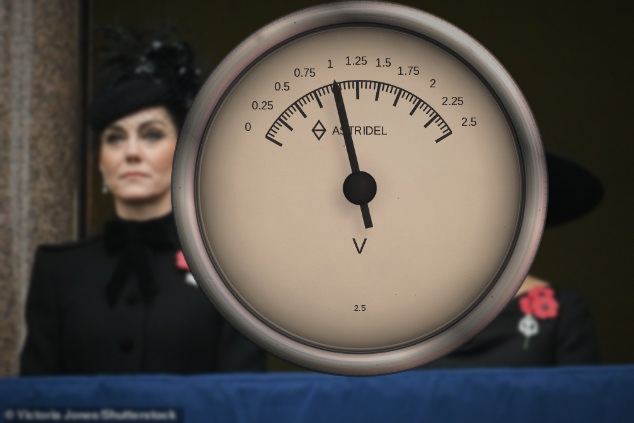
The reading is 1 V
